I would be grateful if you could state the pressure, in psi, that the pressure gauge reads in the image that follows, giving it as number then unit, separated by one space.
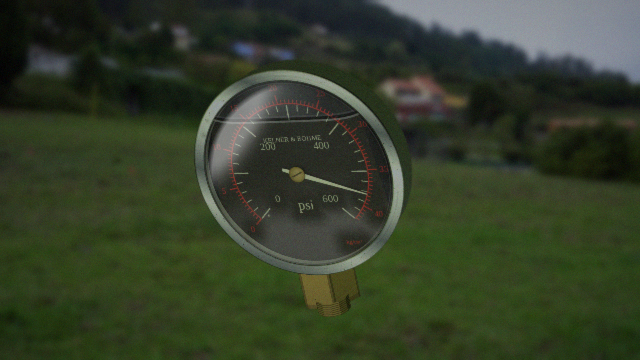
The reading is 540 psi
